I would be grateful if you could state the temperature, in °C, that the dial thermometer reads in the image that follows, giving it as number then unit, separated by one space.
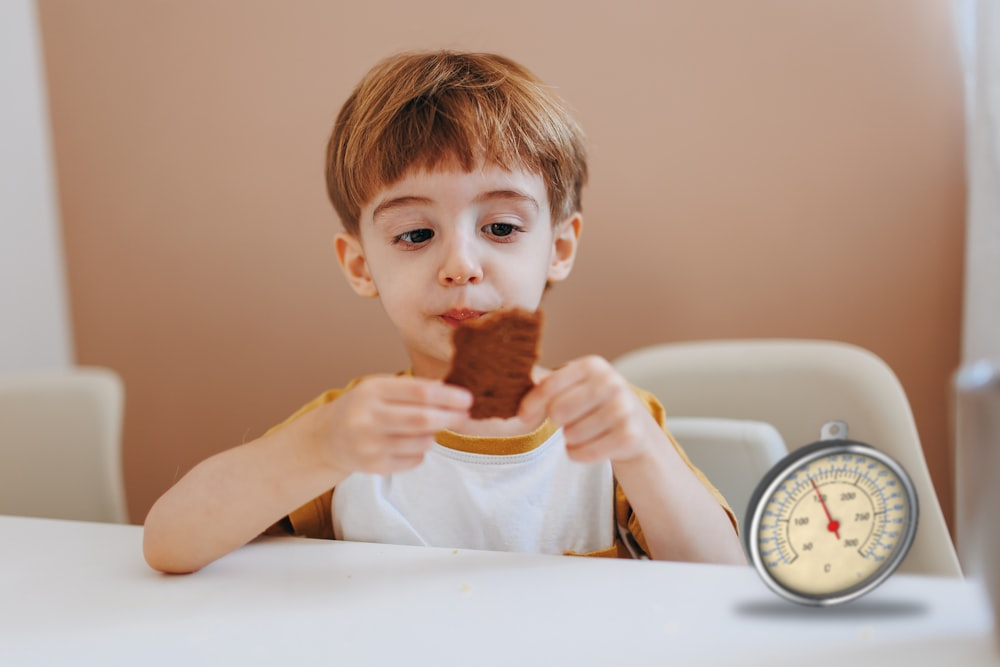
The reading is 150 °C
